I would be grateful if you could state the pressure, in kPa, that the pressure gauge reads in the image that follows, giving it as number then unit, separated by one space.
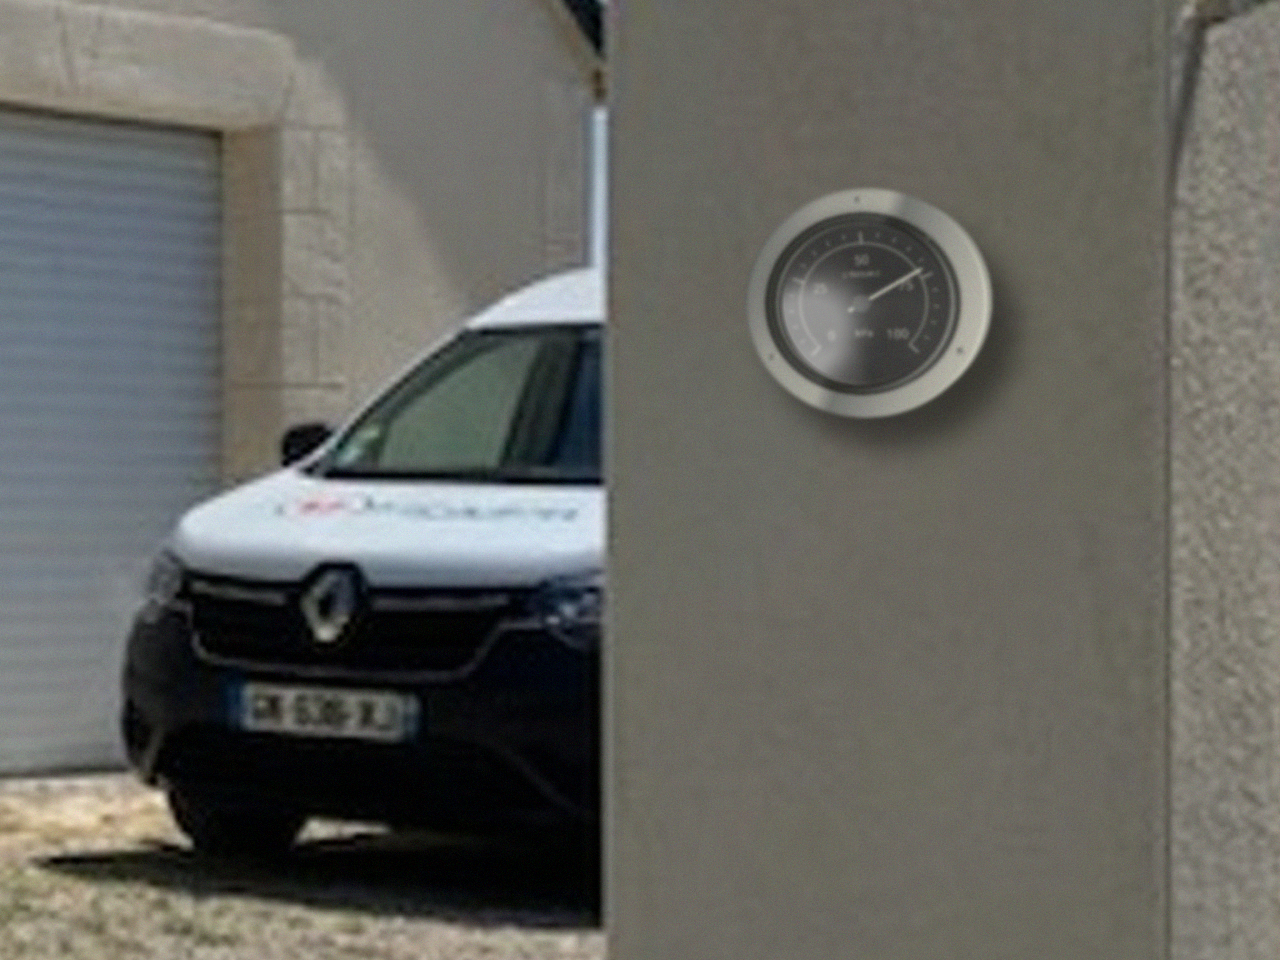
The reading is 72.5 kPa
